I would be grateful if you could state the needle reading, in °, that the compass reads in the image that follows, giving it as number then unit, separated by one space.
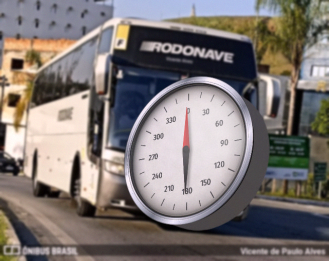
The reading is 0 °
